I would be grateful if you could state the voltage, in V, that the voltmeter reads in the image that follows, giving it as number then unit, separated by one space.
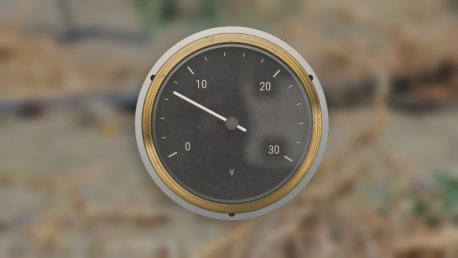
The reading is 7 V
